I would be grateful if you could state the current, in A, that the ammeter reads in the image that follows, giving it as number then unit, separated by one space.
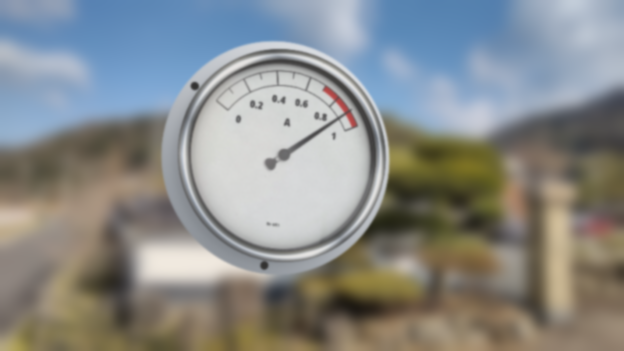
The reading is 0.9 A
